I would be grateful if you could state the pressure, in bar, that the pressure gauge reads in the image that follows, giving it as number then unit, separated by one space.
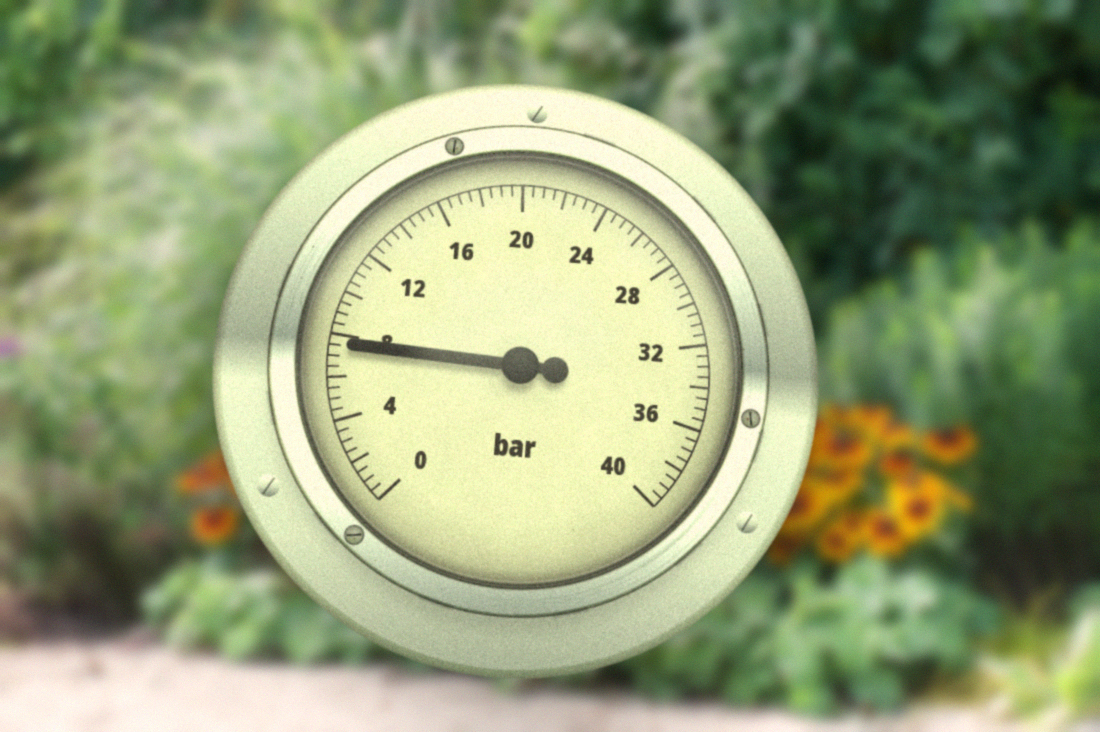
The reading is 7.5 bar
